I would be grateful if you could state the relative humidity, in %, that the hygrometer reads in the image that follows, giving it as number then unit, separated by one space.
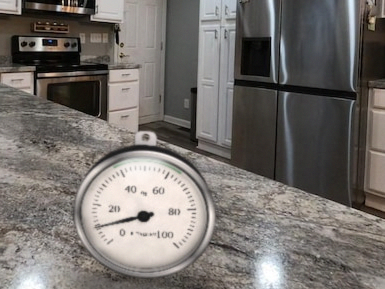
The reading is 10 %
